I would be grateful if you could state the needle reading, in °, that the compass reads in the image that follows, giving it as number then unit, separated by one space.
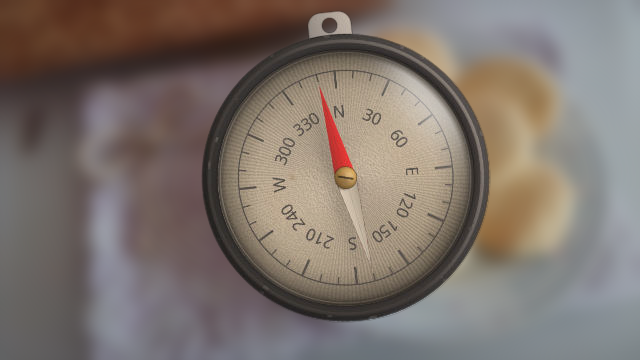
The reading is 350 °
